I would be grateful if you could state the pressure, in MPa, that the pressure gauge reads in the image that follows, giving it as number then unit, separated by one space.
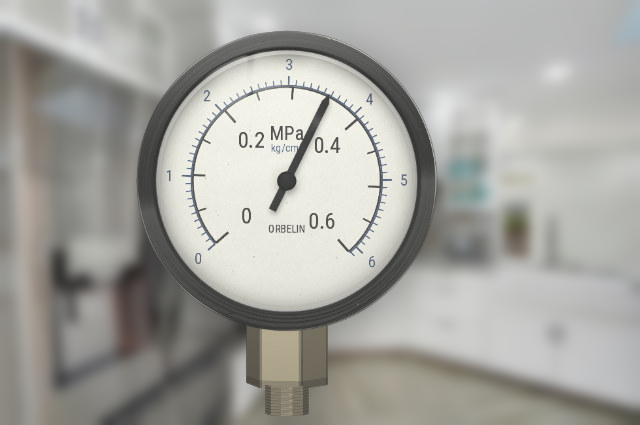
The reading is 0.35 MPa
